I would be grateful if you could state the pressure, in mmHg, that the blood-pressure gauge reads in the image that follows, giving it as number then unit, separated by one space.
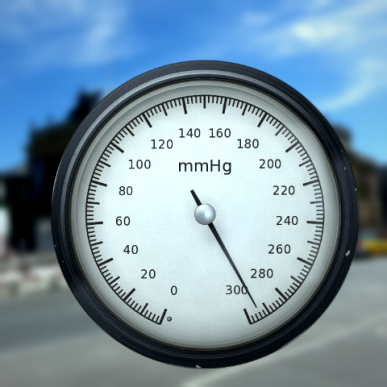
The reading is 294 mmHg
